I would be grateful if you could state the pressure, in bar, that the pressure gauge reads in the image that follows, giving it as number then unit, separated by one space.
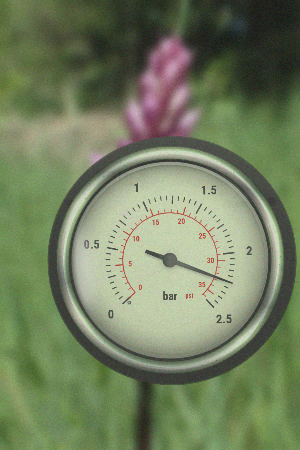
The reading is 2.25 bar
